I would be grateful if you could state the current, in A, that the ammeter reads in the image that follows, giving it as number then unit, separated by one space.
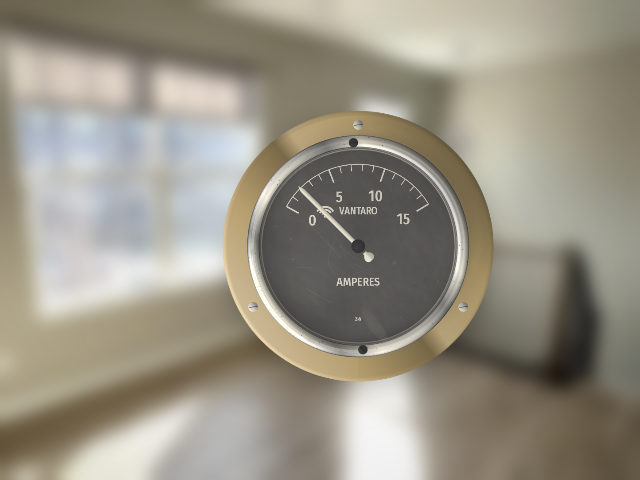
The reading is 2 A
